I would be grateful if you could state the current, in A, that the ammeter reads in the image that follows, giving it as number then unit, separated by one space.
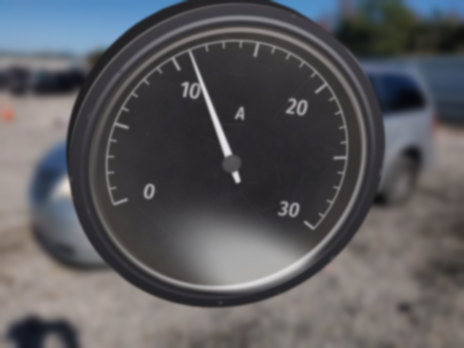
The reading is 11 A
